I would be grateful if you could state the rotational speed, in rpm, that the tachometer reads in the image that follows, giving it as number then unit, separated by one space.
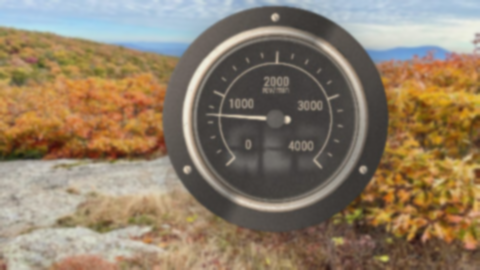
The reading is 700 rpm
